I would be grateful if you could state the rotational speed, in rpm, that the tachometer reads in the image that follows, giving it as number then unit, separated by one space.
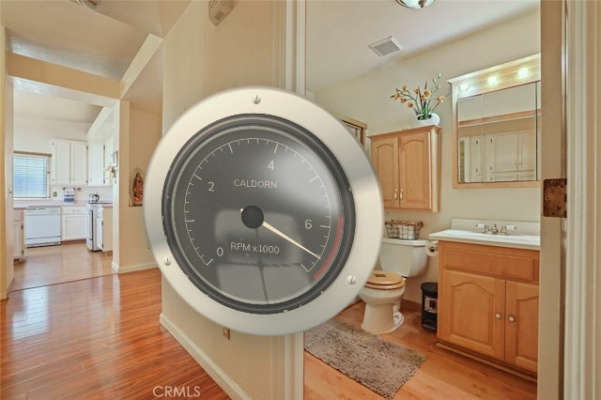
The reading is 6600 rpm
